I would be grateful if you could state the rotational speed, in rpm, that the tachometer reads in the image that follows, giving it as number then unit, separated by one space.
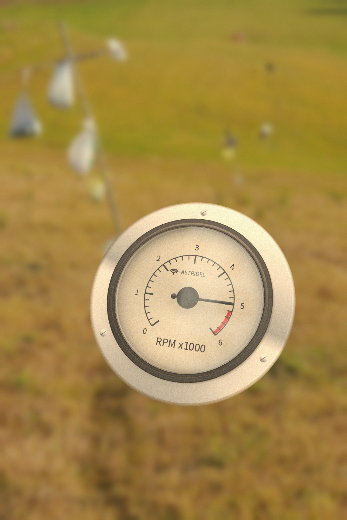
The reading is 5000 rpm
